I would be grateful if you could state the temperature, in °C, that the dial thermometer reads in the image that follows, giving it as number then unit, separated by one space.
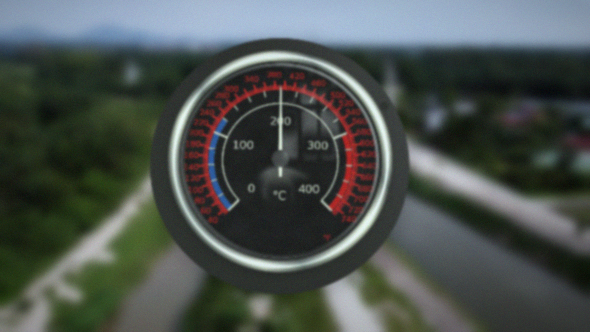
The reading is 200 °C
